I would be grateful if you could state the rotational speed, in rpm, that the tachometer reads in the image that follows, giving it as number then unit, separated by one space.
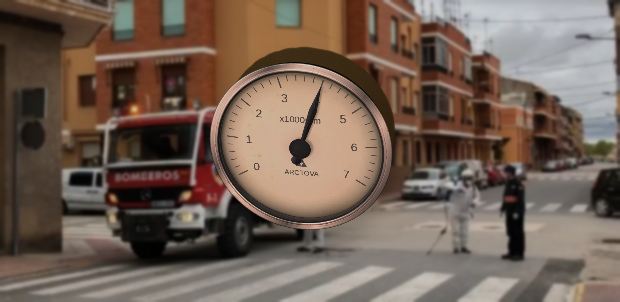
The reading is 4000 rpm
